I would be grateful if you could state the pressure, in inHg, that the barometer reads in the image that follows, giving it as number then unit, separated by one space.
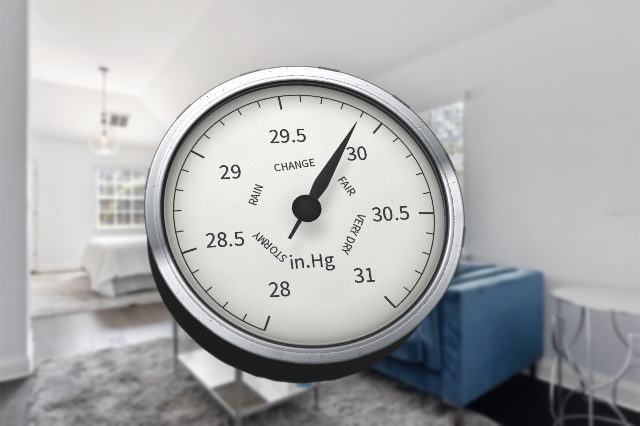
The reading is 29.9 inHg
